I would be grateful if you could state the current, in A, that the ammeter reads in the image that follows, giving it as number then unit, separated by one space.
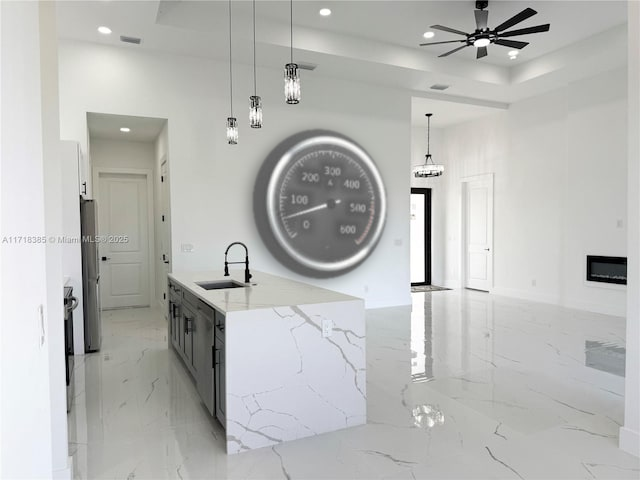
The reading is 50 A
